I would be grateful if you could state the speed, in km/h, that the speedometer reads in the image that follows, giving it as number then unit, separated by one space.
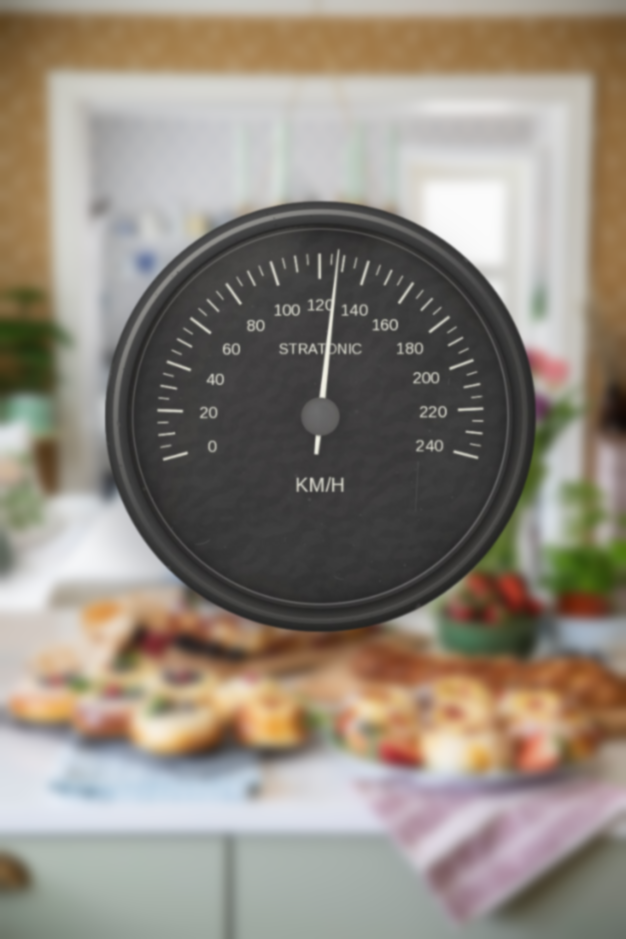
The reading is 127.5 km/h
